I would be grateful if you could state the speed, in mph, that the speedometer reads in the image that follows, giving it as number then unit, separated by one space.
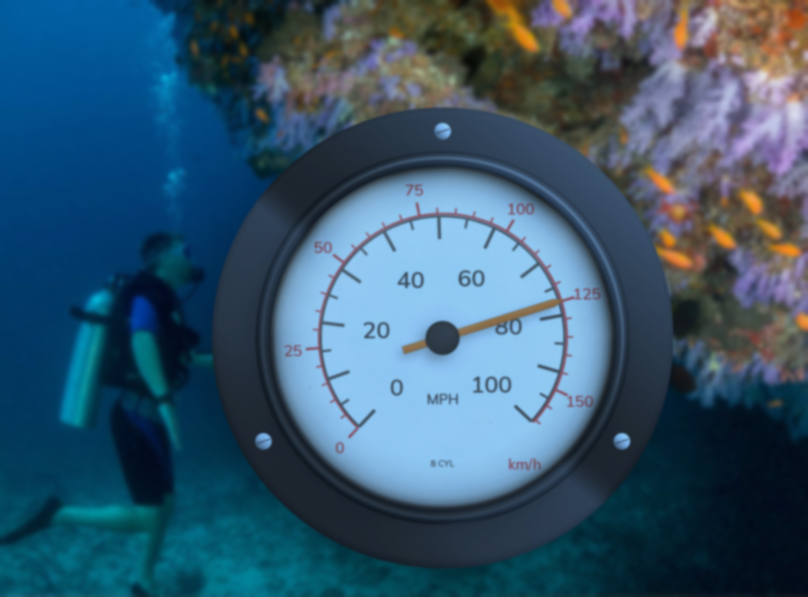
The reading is 77.5 mph
